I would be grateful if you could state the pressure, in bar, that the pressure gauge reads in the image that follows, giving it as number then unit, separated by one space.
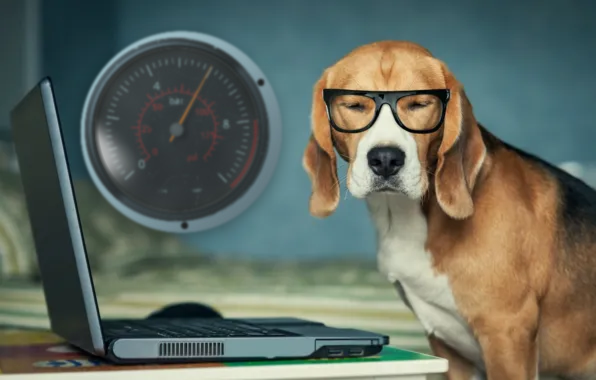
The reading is 6 bar
